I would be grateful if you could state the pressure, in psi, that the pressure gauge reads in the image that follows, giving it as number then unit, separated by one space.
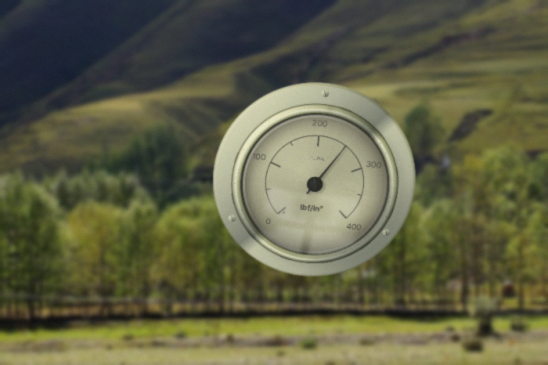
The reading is 250 psi
